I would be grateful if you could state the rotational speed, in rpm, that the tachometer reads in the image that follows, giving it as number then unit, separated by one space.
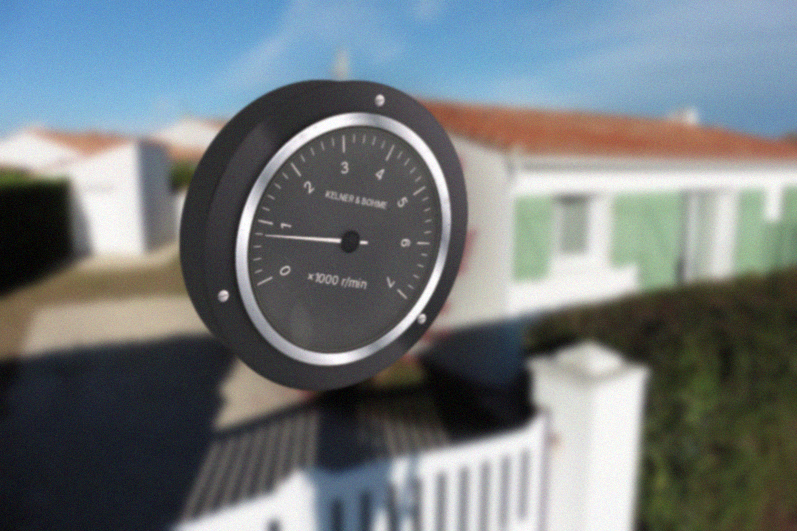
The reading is 800 rpm
